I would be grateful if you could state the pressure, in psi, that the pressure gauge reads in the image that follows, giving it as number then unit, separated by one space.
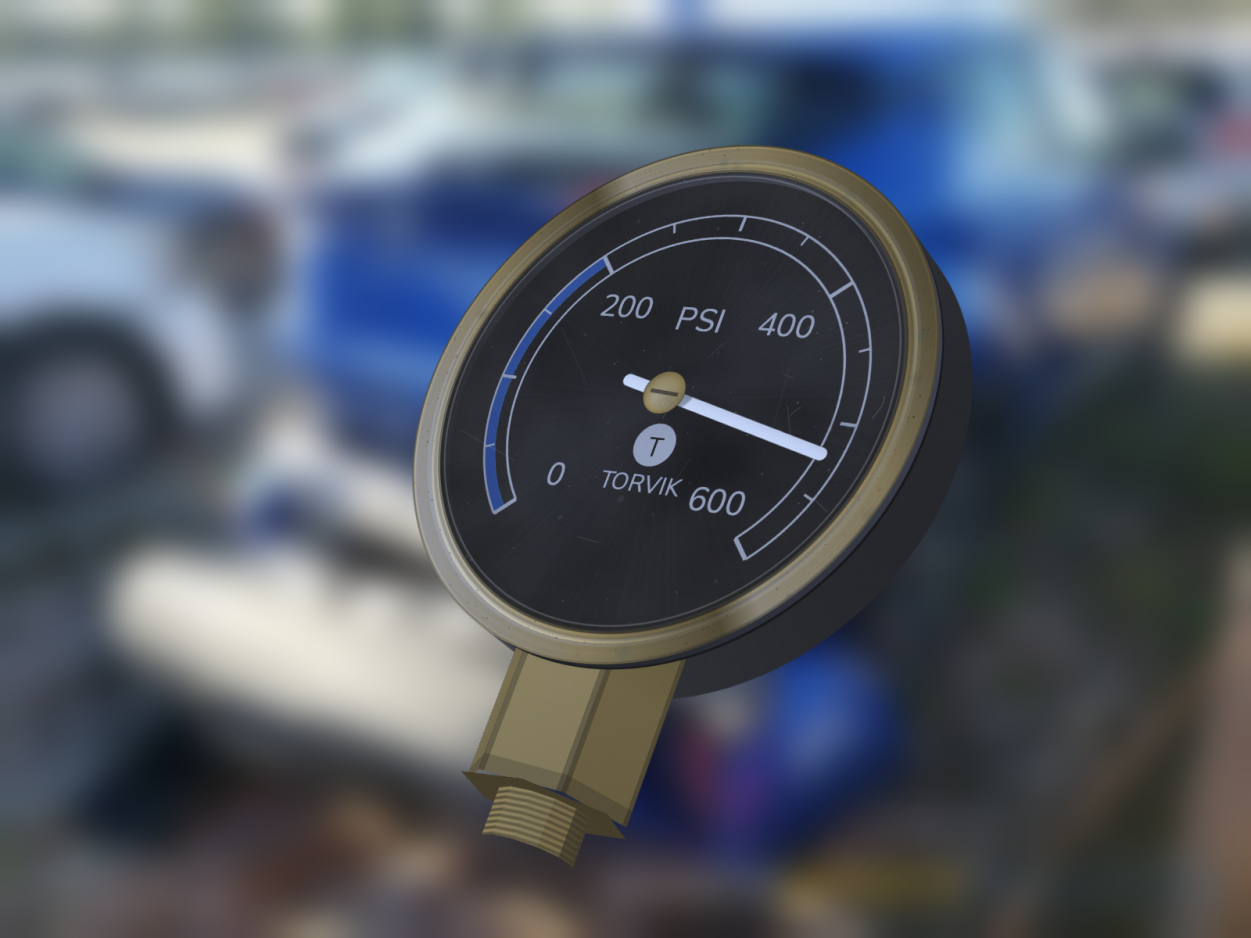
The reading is 525 psi
